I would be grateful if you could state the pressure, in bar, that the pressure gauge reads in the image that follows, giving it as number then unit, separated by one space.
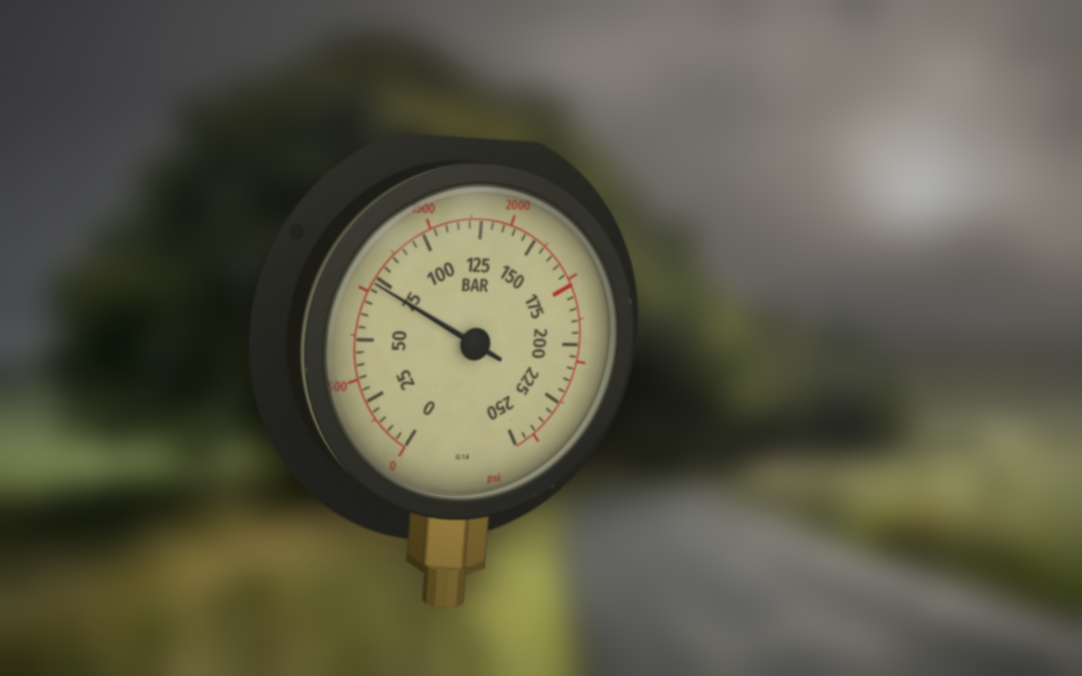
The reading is 72.5 bar
